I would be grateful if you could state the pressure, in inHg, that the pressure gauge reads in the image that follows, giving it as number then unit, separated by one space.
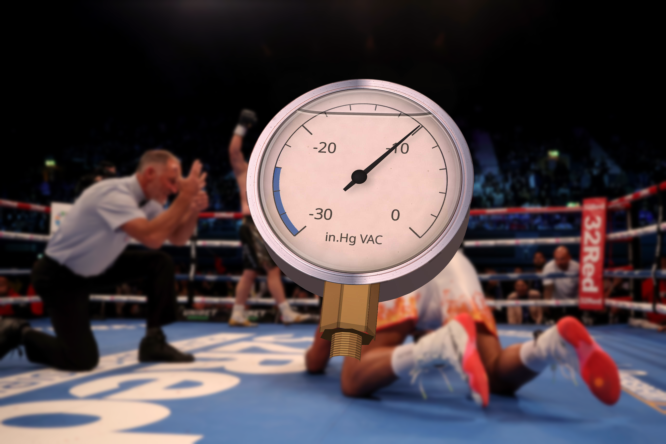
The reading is -10 inHg
